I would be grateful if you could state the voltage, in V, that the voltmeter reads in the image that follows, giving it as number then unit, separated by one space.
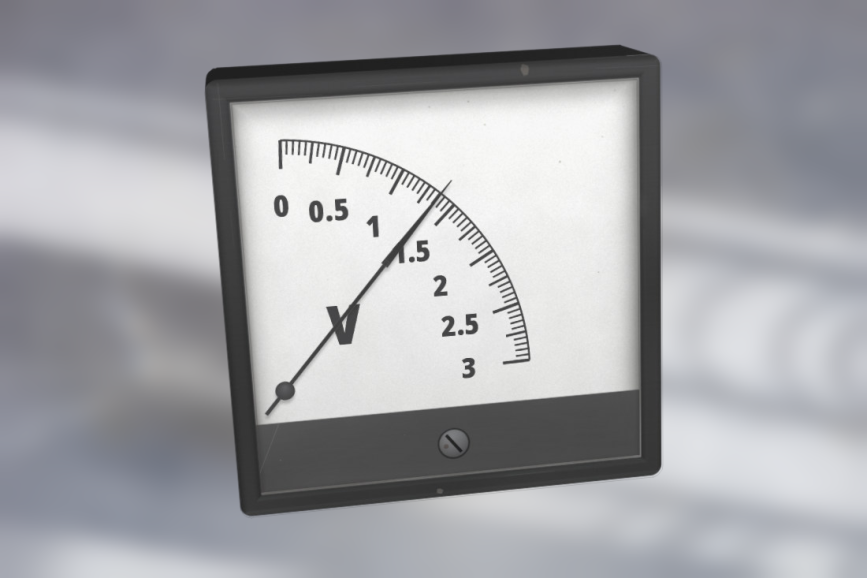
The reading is 1.35 V
